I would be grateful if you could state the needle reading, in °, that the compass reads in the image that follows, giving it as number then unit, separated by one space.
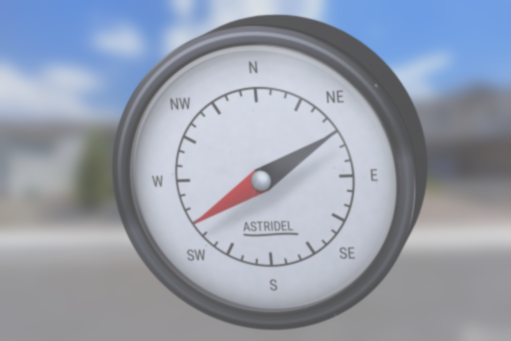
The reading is 240 °
